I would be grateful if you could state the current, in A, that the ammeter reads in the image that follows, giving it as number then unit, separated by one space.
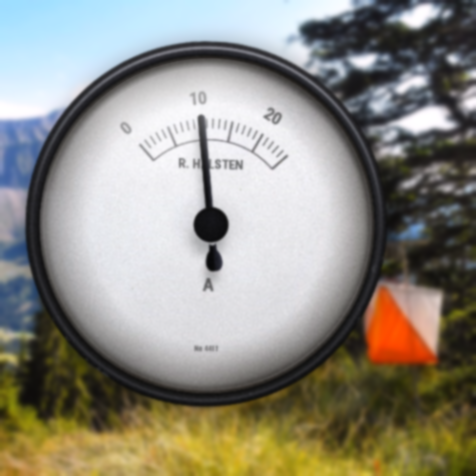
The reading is 10 A
